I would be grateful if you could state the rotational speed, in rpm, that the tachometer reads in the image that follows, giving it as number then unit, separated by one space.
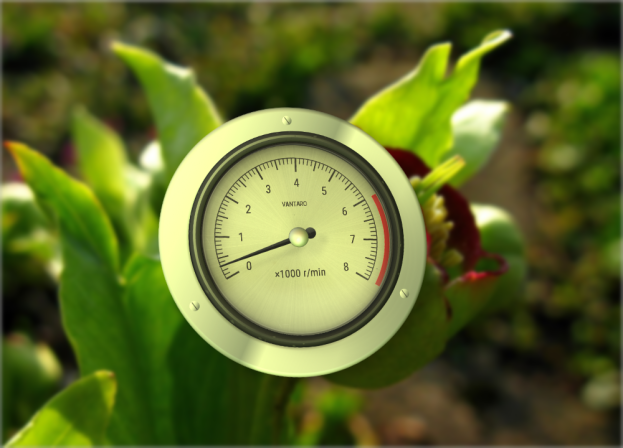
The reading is 300 rpm
